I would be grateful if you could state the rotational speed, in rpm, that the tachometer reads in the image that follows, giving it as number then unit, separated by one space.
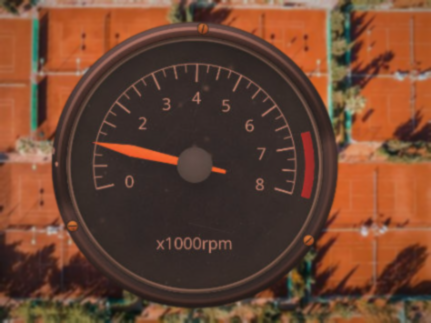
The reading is 1000 rpm
